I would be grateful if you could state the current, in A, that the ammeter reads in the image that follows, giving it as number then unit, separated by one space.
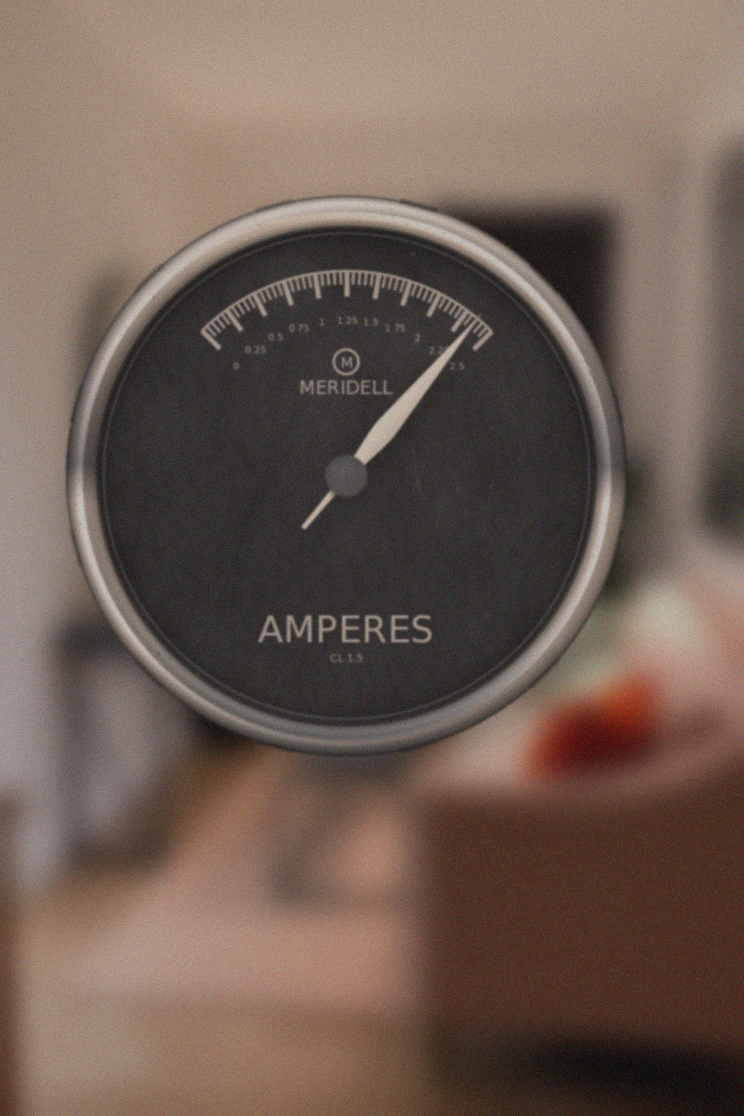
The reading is 2.35 A
